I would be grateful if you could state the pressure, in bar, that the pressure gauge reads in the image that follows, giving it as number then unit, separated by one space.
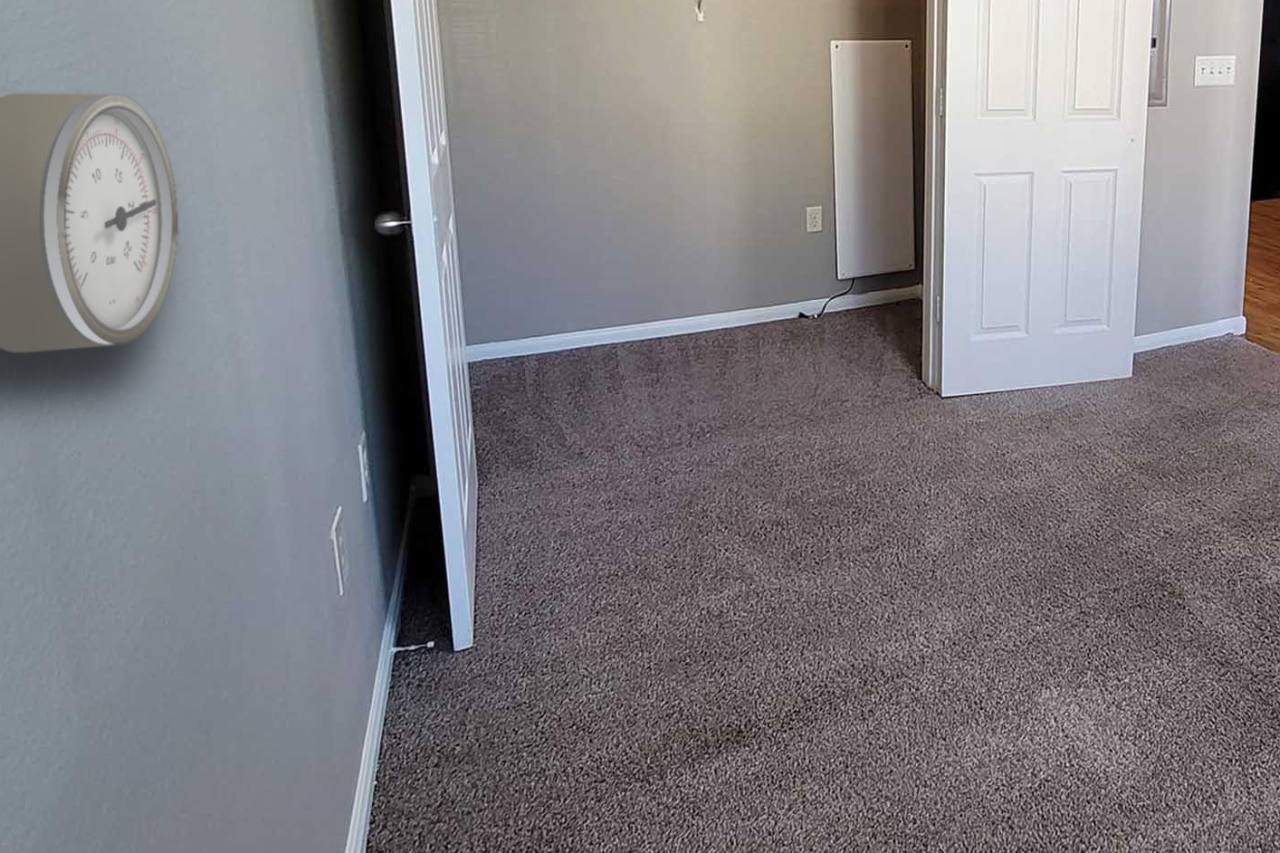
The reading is 20 bar
